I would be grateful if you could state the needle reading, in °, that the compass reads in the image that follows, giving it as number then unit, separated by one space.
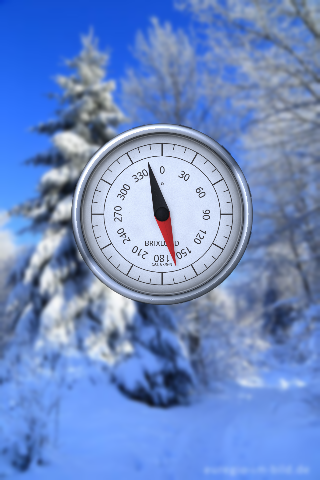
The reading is 165 °
